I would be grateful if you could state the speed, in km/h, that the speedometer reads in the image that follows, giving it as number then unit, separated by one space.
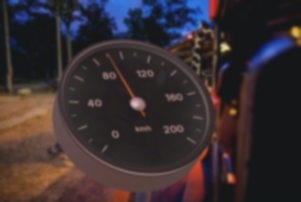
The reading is 90 km/h
